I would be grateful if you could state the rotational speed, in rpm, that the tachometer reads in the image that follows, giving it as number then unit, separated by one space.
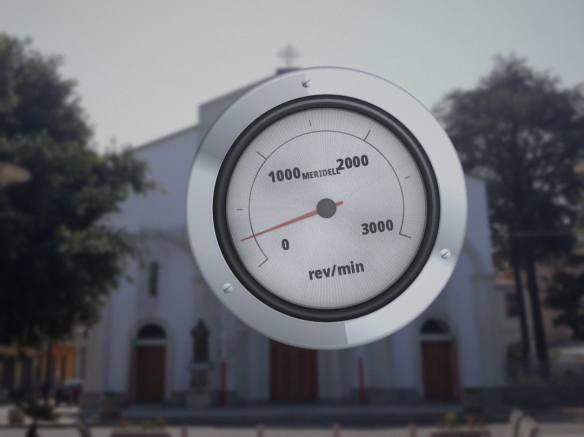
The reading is 250 rpm
